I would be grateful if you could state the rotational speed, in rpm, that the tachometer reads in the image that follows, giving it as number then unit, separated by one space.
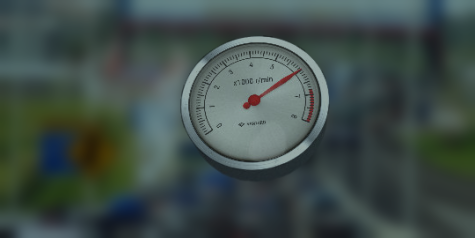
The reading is 6000 rpm
